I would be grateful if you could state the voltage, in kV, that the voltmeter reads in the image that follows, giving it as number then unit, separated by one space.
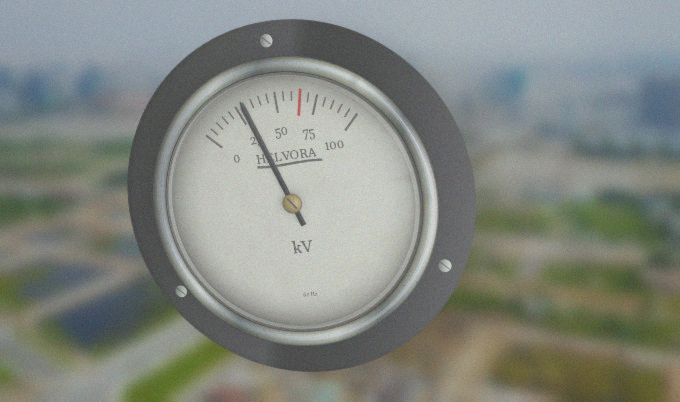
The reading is 30 kV
